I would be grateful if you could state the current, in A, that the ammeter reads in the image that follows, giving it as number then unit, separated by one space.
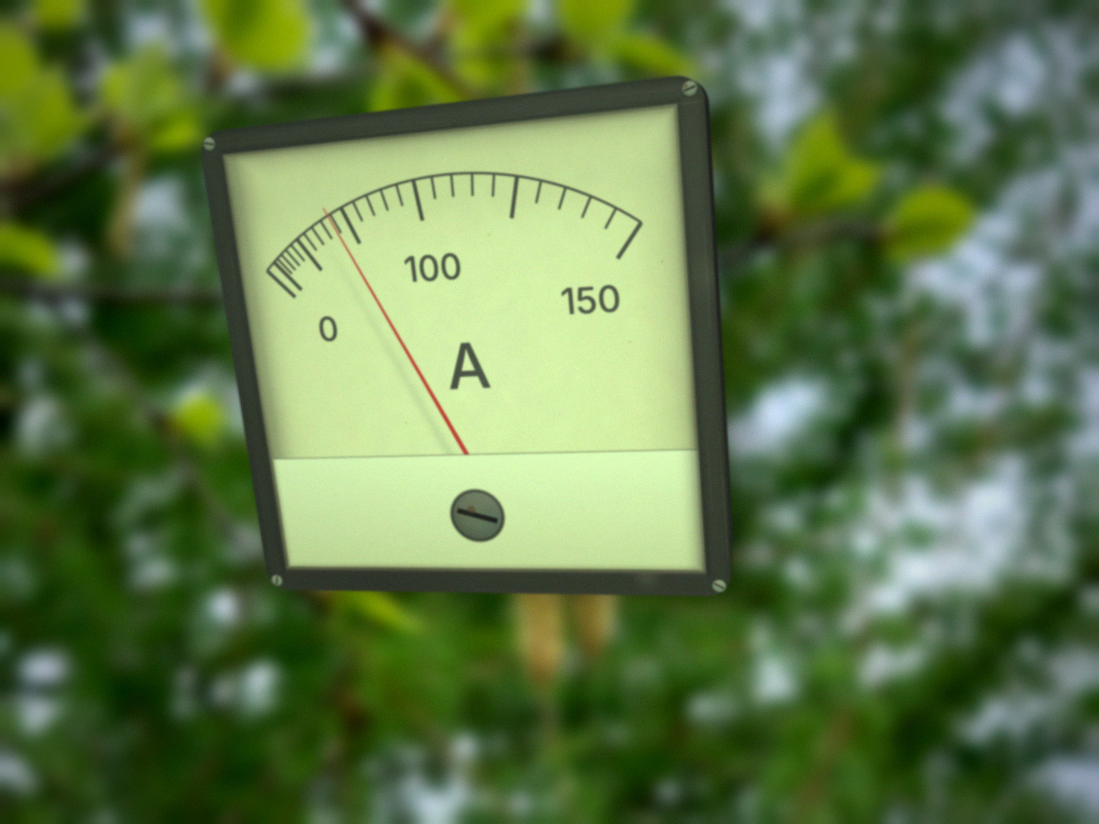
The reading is 70 A
